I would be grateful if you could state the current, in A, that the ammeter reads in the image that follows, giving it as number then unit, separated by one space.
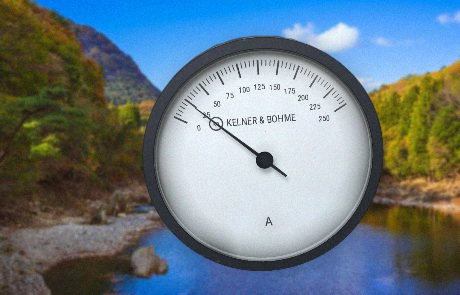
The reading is 25 A
